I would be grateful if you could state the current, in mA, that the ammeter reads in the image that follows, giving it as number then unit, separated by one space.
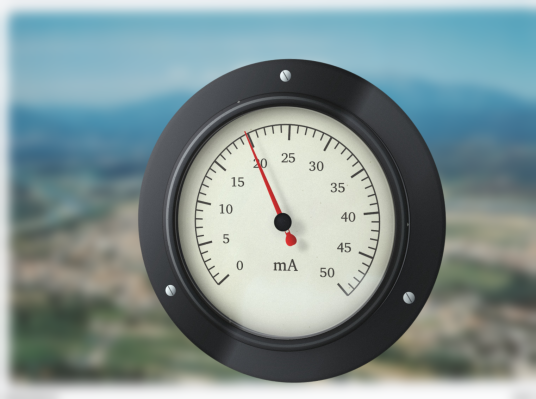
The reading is 20 mA
